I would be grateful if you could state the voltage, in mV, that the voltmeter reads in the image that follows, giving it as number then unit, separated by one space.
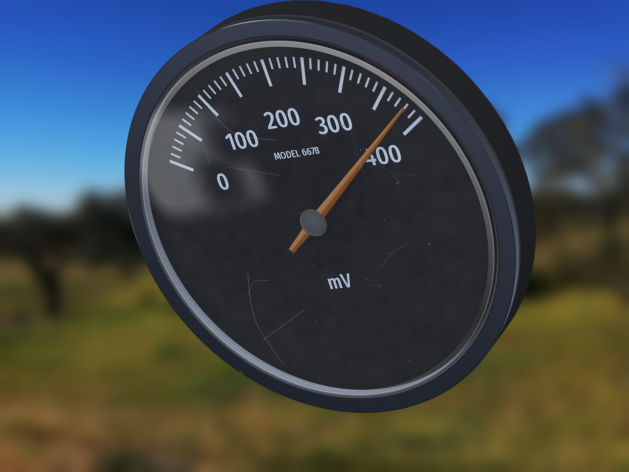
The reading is 380 mV
